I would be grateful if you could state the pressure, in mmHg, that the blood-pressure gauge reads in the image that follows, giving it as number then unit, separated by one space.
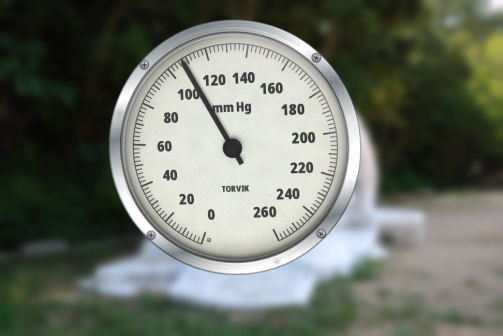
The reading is 108 mmHg
